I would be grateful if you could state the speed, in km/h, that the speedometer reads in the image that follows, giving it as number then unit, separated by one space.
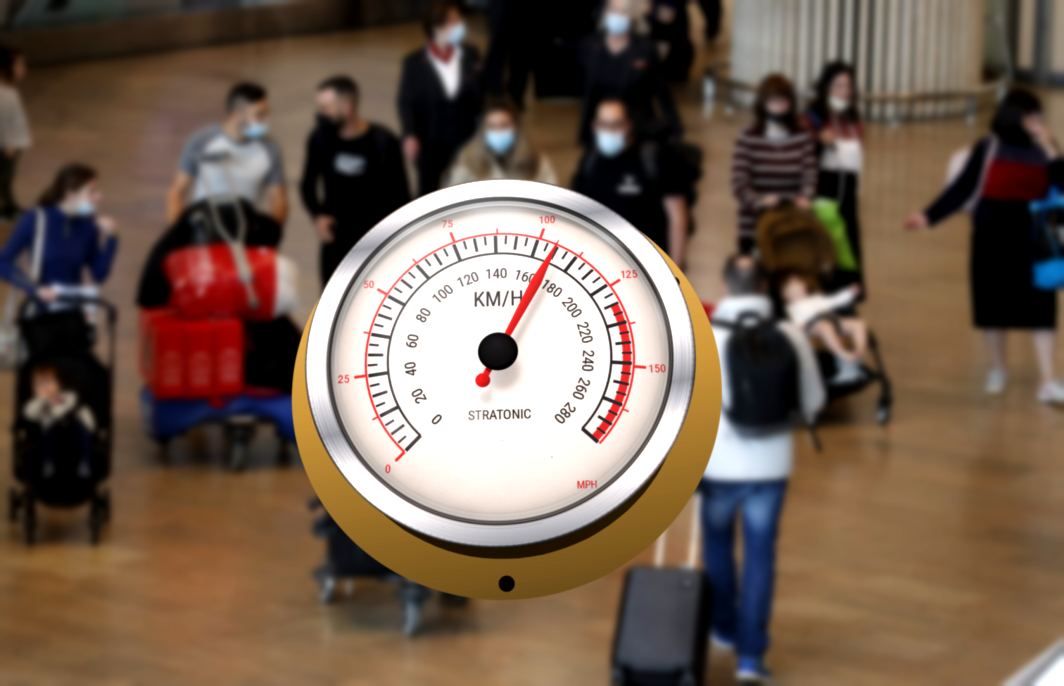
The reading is 170 km/h
